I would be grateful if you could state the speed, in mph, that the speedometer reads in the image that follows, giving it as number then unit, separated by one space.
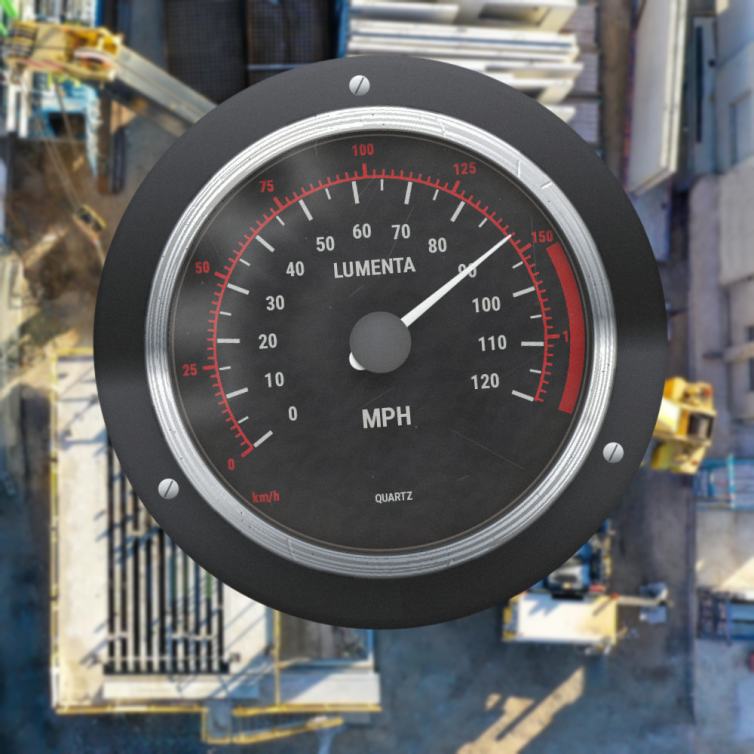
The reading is 90 mph
